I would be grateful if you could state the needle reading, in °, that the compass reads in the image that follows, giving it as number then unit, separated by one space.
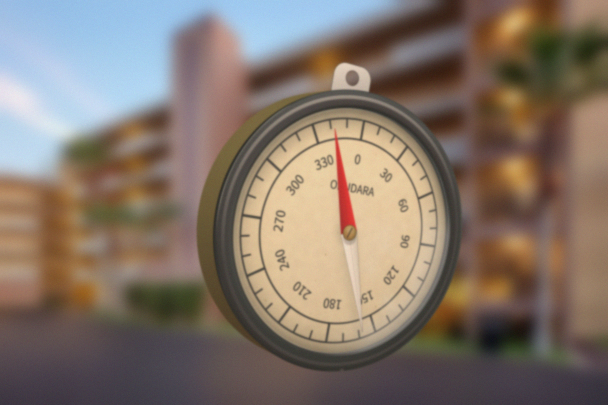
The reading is 340 °
